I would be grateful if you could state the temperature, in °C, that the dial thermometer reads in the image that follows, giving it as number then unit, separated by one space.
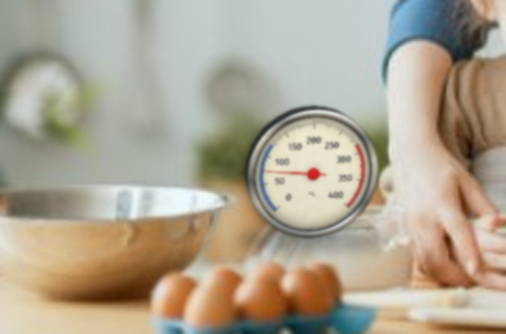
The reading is 75 °C
